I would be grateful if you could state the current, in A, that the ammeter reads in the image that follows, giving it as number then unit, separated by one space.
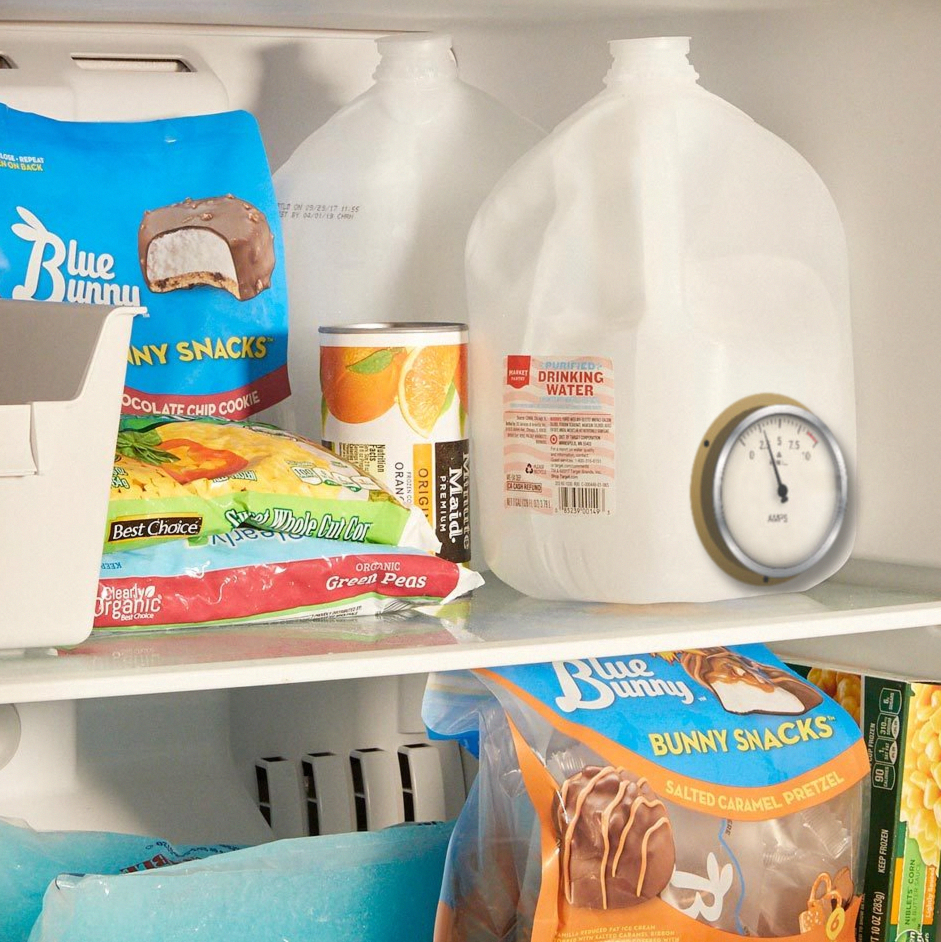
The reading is 2.5 A
